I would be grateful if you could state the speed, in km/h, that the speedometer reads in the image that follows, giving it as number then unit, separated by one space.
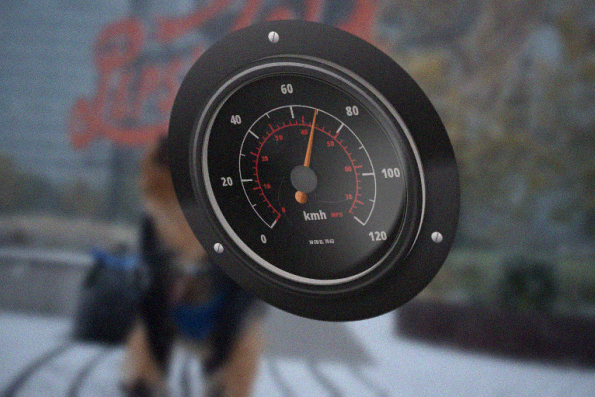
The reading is 70 km/h
